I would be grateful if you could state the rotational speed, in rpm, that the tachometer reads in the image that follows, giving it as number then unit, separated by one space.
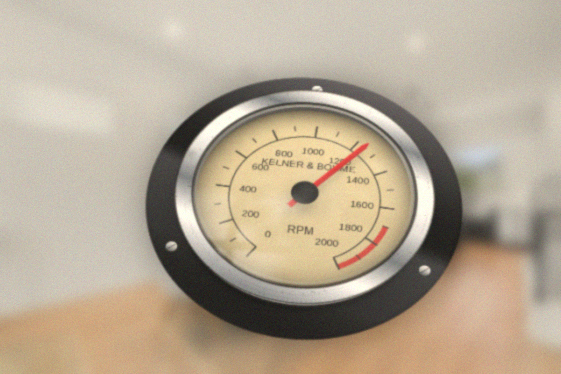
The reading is 1250 rpm
